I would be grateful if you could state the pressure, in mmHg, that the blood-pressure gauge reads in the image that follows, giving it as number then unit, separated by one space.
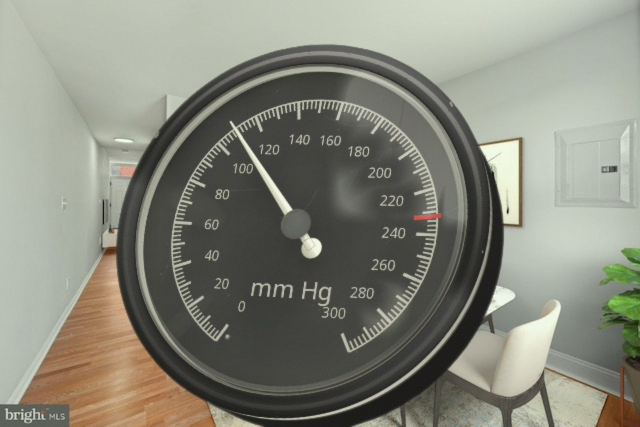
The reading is 110 mmHg
